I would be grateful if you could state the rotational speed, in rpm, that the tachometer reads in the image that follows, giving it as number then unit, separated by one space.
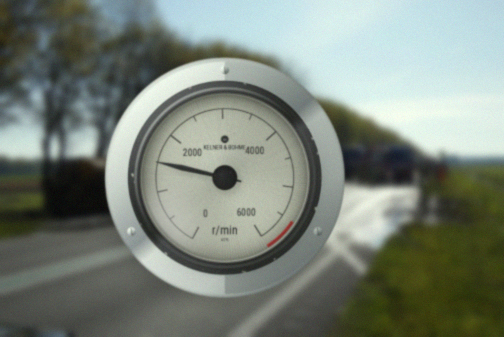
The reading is 1500 rpm
